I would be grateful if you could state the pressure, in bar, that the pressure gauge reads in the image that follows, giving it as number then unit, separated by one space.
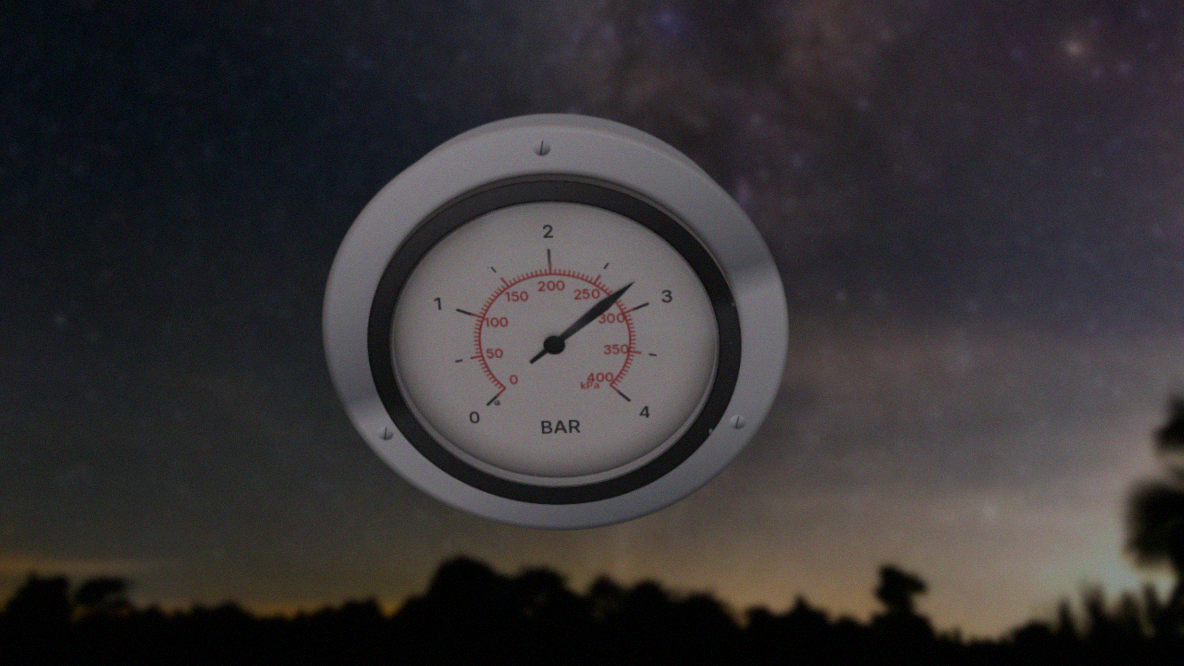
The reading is 2.75 bar
